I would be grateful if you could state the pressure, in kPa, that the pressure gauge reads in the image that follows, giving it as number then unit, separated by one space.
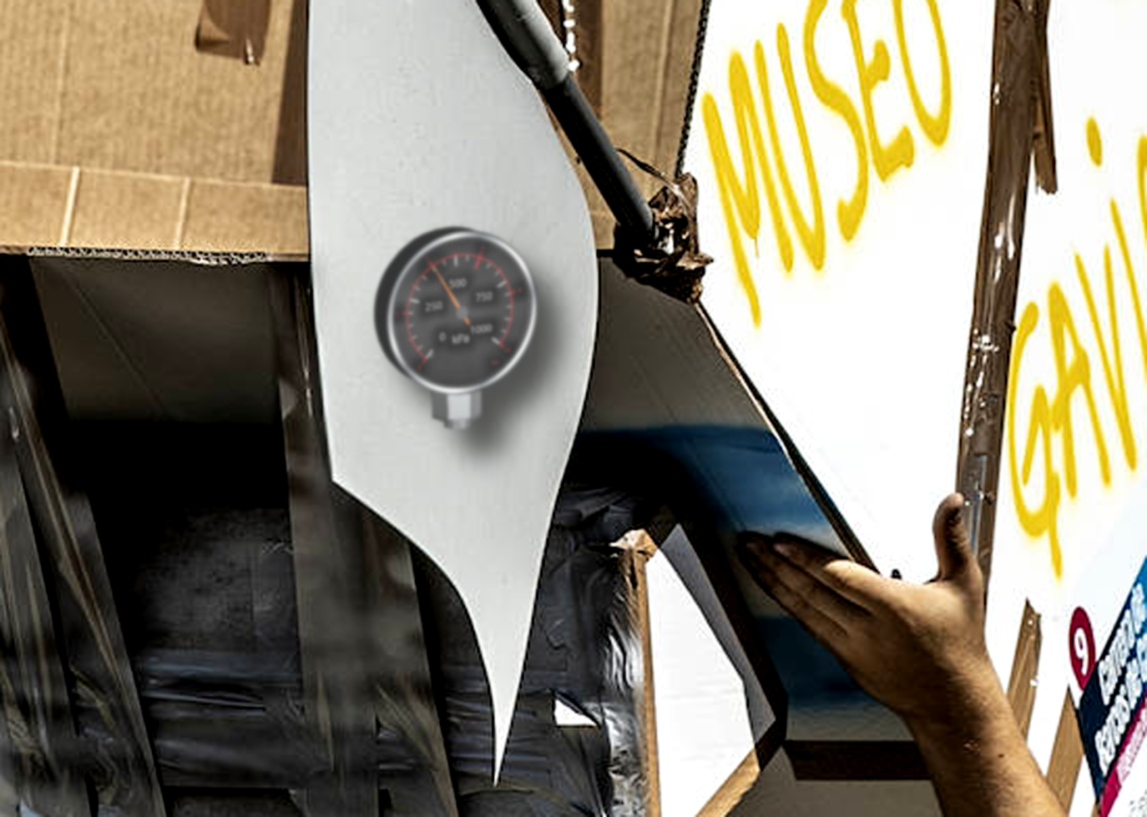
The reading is 400 kPa
